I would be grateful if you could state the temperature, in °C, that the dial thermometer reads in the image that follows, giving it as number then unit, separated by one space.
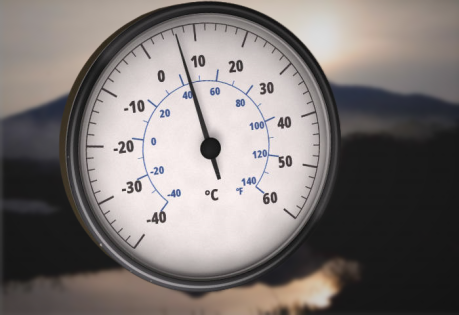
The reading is 6 °C
